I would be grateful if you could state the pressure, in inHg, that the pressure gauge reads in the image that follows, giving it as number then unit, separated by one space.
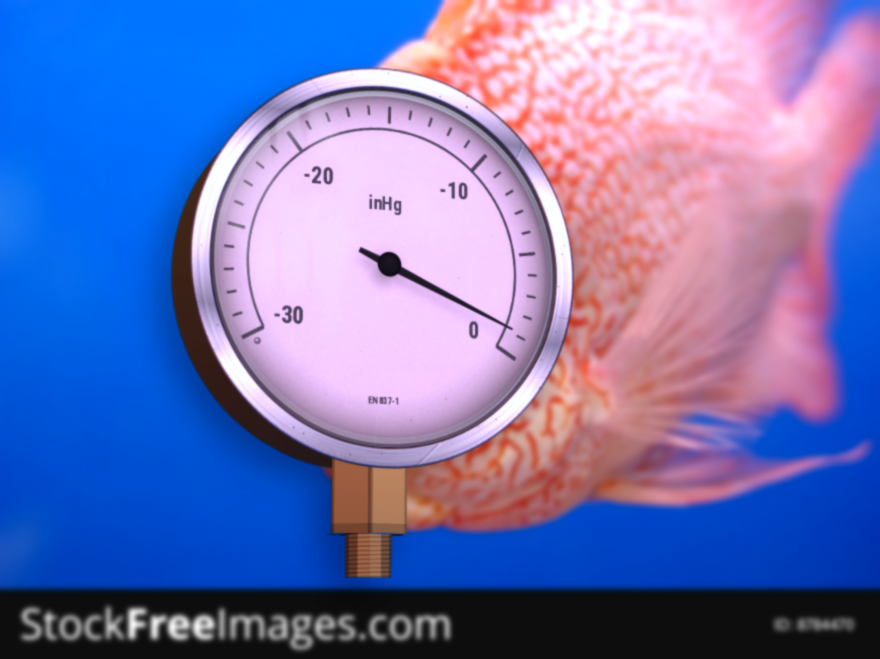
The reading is -1 inHg
